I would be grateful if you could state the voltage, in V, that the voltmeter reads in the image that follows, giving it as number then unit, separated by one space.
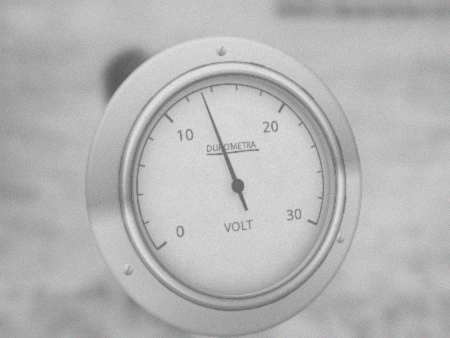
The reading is 13 V
